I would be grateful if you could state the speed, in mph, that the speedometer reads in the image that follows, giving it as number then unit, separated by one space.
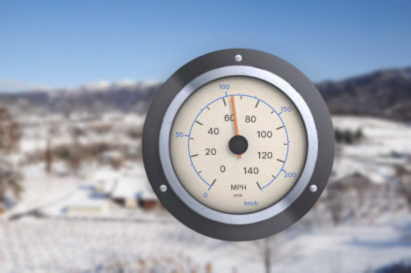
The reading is 65 mph
